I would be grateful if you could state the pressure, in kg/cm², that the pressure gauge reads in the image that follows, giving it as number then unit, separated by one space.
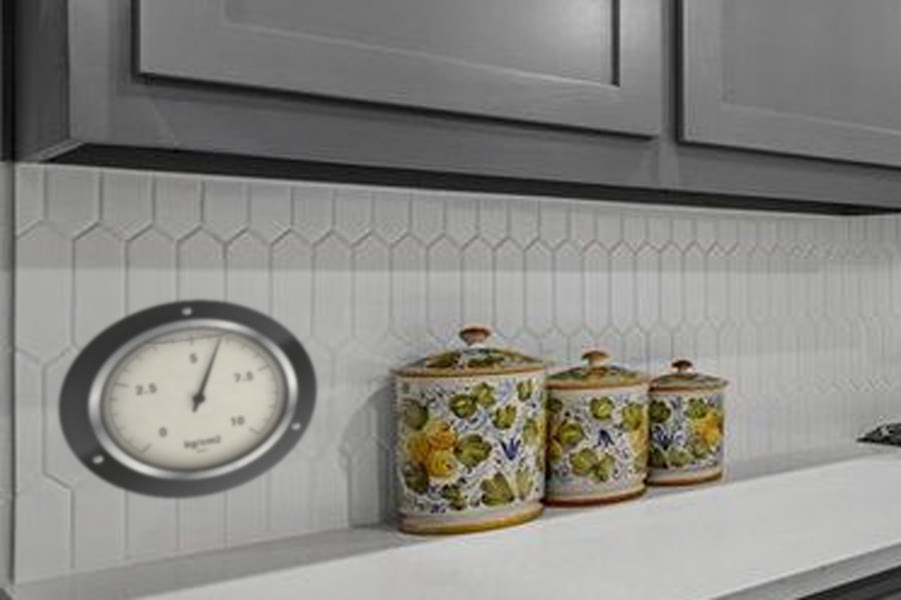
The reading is 5.75 kg/cm²
